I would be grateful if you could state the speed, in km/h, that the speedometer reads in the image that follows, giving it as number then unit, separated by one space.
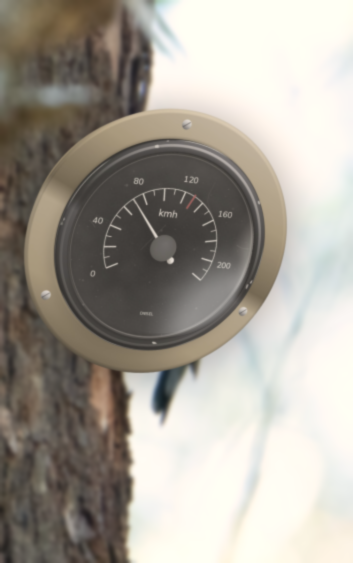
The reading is 70 km/h
